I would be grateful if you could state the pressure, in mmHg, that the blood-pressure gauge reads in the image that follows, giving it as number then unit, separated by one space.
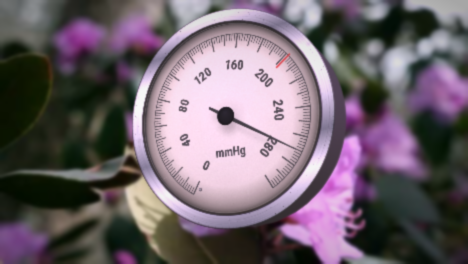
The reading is 270 mmHg
